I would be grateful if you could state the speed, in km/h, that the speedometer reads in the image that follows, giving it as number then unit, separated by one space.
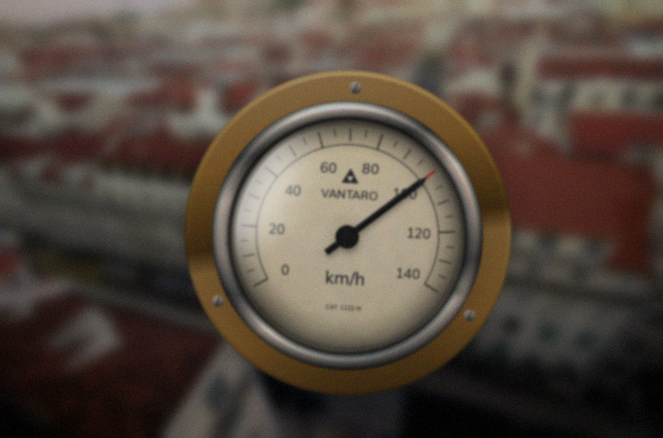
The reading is 100 km/h
